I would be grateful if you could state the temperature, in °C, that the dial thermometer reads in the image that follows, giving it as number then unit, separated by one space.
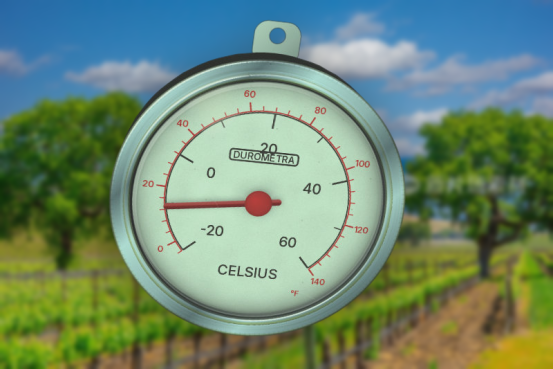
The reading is -10 °C
